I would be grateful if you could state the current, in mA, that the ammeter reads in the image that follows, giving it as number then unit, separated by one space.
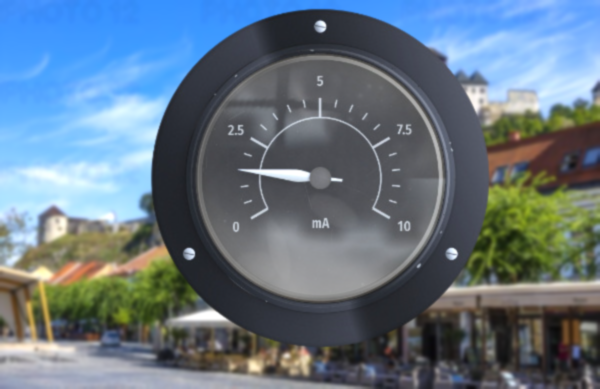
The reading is 1.5 mA
